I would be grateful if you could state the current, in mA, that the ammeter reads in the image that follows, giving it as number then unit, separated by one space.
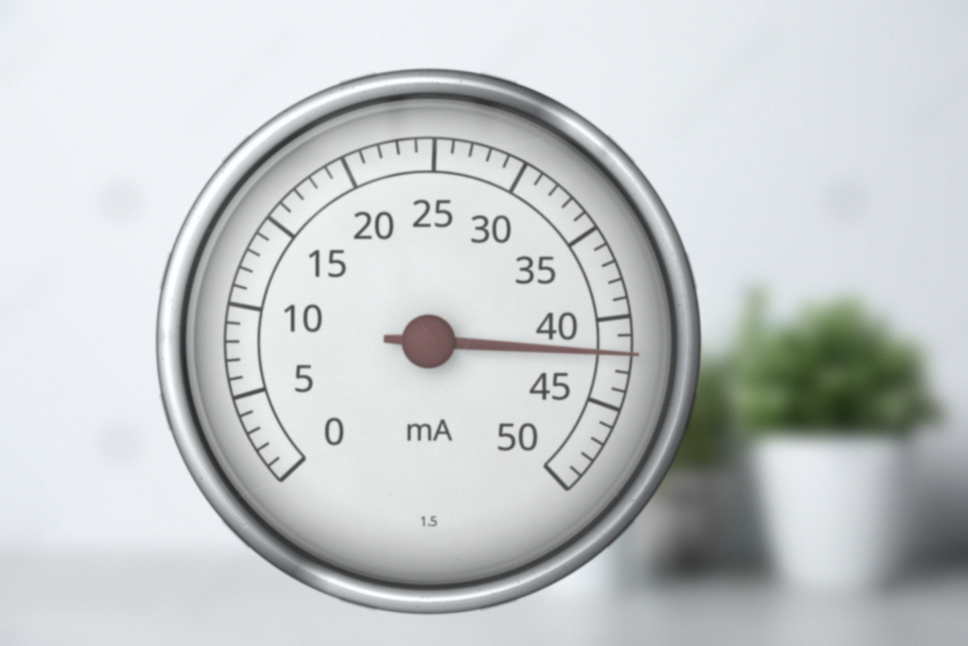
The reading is 42 mA
